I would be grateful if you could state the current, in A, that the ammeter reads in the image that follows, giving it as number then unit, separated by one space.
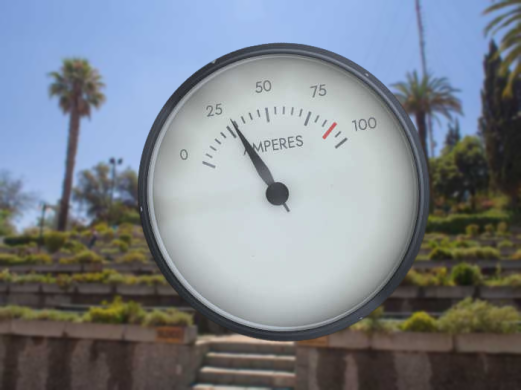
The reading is 30 A
